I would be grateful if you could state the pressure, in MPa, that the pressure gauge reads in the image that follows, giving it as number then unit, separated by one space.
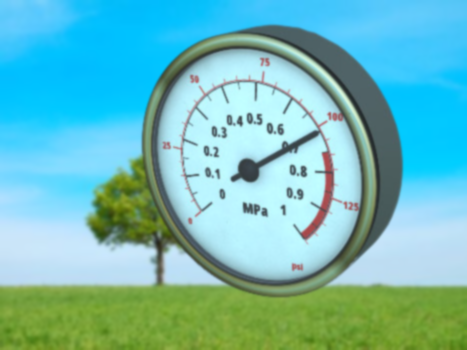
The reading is 0.7 MPa
